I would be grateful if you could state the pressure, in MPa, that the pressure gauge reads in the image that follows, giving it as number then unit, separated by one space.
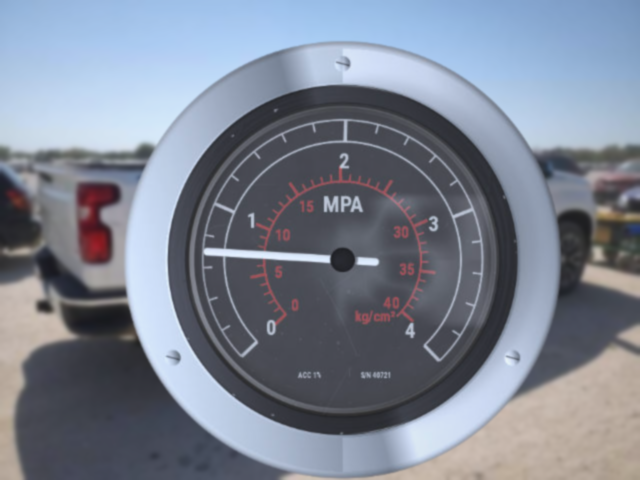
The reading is 0.7 MPa
